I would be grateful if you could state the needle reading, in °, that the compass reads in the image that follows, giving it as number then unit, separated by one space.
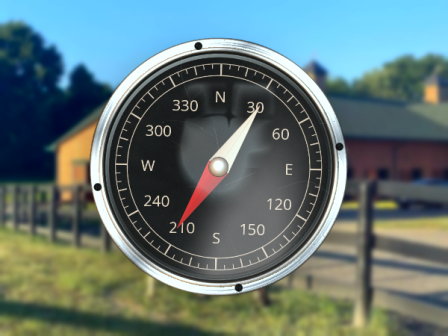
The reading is 212.5 °
